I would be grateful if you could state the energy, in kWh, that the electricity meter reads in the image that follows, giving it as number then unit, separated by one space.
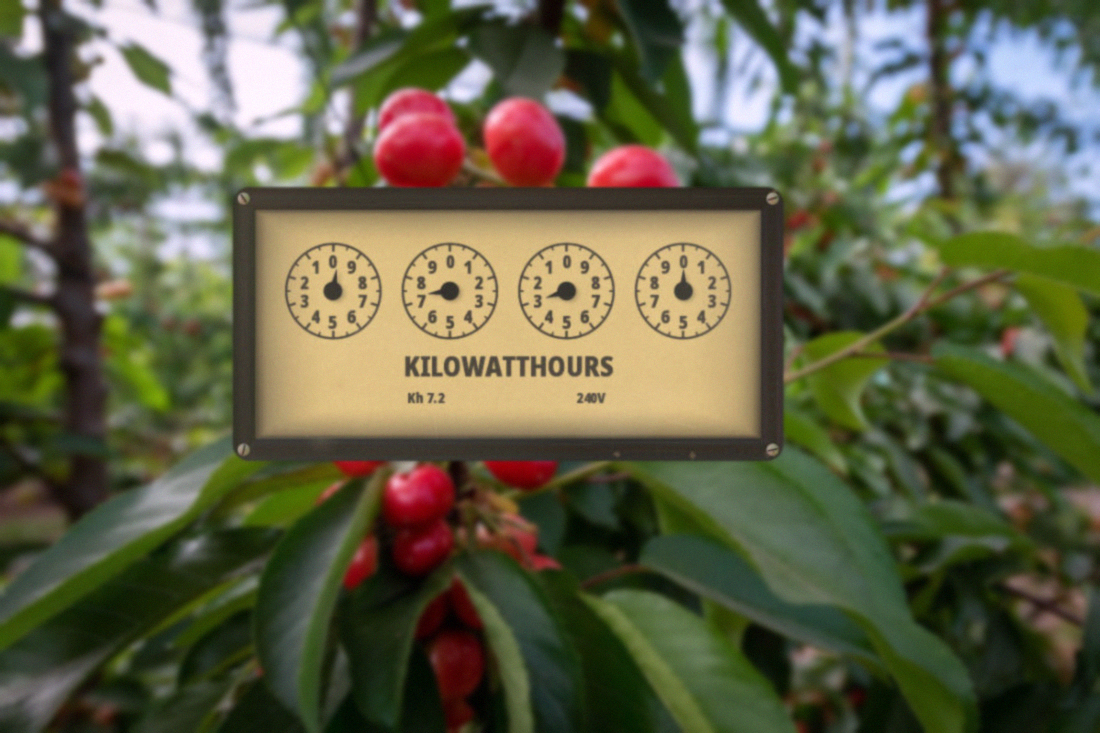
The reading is 9730 kWh
